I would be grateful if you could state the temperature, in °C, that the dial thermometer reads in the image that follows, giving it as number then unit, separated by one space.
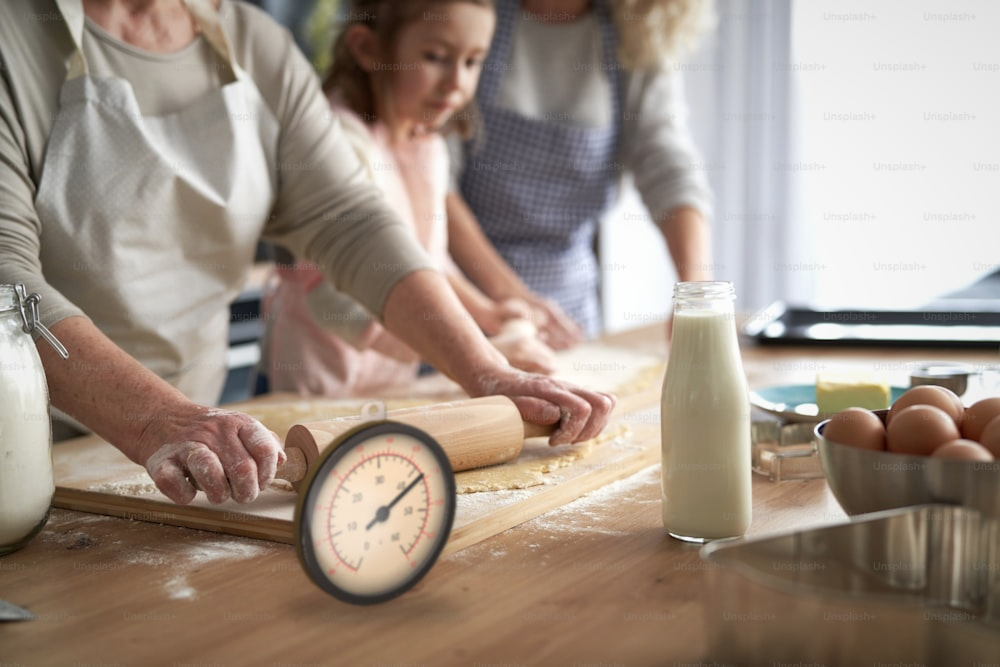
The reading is 42 °C
